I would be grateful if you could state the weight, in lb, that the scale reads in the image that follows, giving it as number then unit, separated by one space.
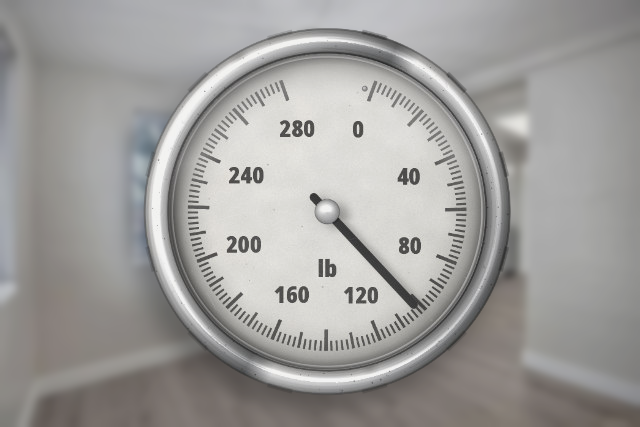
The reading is 102 lb
